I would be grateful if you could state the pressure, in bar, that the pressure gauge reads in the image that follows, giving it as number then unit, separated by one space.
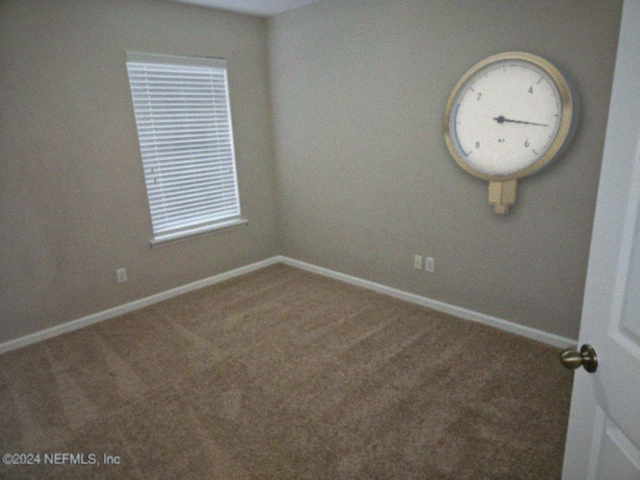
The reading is 5.25 bar
